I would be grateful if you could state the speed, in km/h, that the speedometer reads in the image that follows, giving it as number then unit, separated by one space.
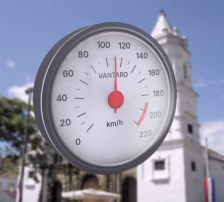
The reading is 110 km/h
